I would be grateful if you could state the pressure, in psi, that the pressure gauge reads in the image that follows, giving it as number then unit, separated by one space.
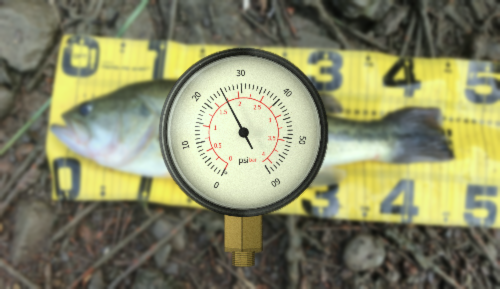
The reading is 25 psi
